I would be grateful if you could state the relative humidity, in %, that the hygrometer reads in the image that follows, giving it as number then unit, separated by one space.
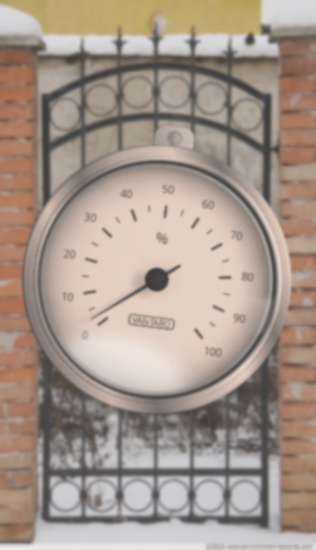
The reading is 2.5 %
